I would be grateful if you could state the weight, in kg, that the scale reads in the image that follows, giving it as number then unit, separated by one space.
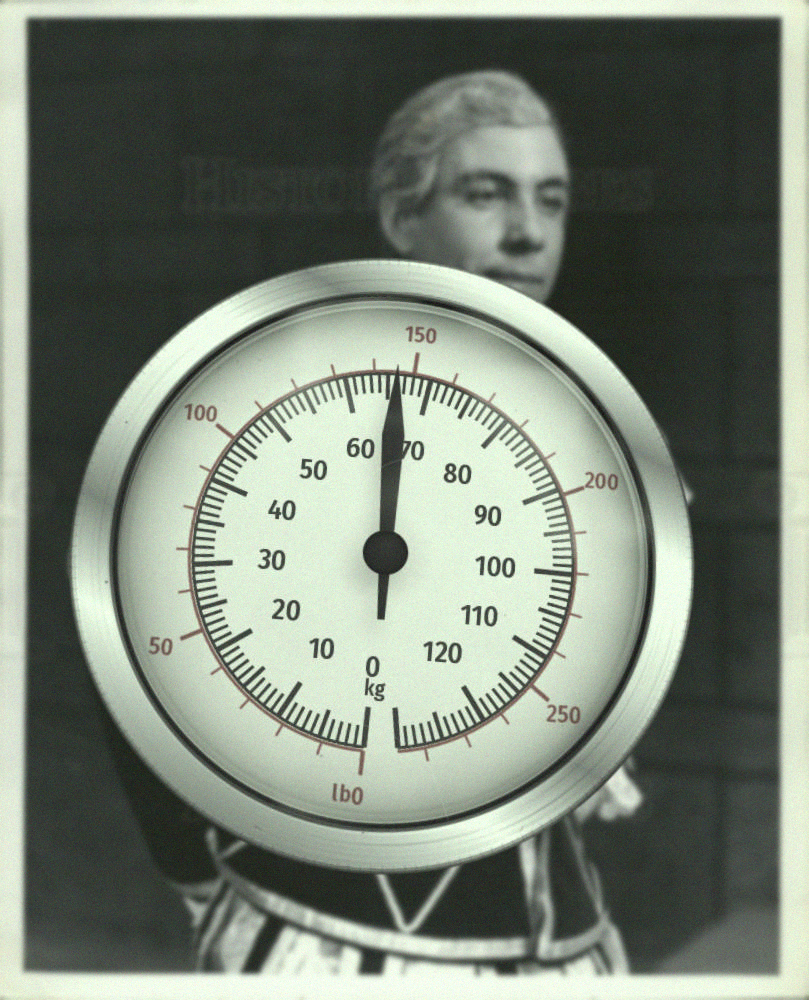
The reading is 66 kg
